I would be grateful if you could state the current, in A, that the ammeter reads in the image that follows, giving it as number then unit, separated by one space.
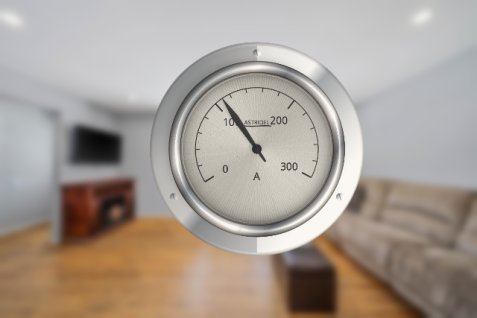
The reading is 110 A
